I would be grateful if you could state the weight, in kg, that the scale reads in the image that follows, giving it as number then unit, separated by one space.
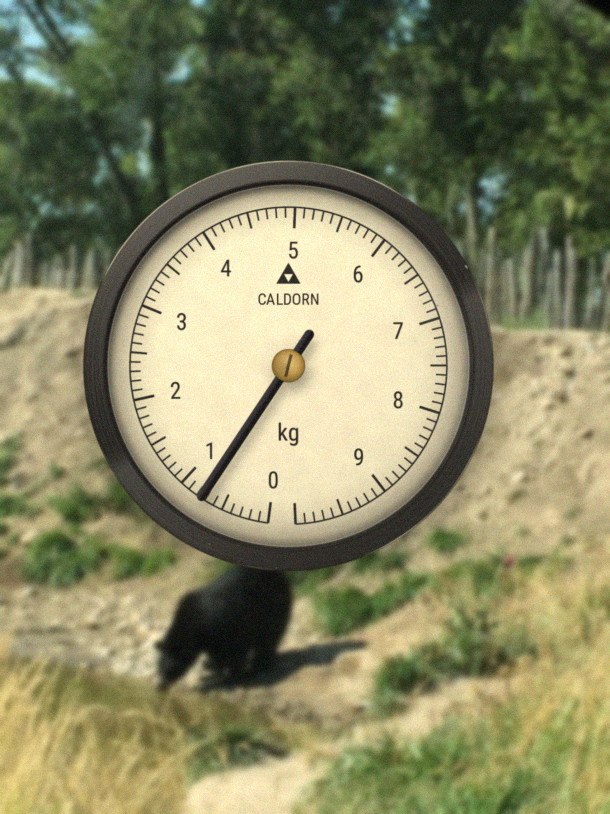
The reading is 0.75 kg
